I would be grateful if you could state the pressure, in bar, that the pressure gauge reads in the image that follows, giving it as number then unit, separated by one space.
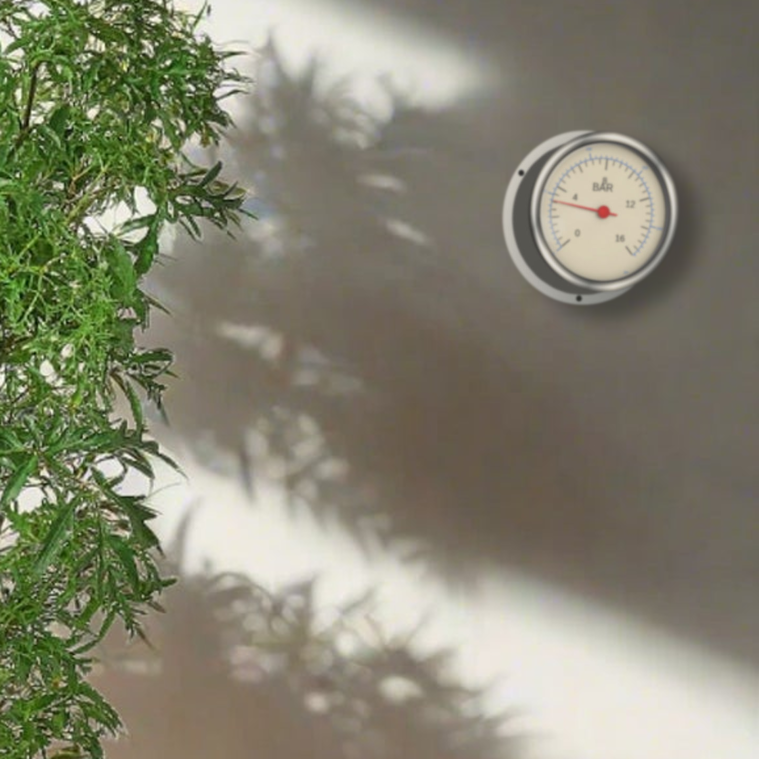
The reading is 3 bar
